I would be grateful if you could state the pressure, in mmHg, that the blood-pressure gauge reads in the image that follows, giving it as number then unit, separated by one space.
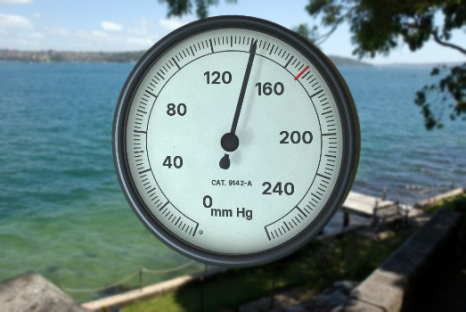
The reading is 142 mmHg
